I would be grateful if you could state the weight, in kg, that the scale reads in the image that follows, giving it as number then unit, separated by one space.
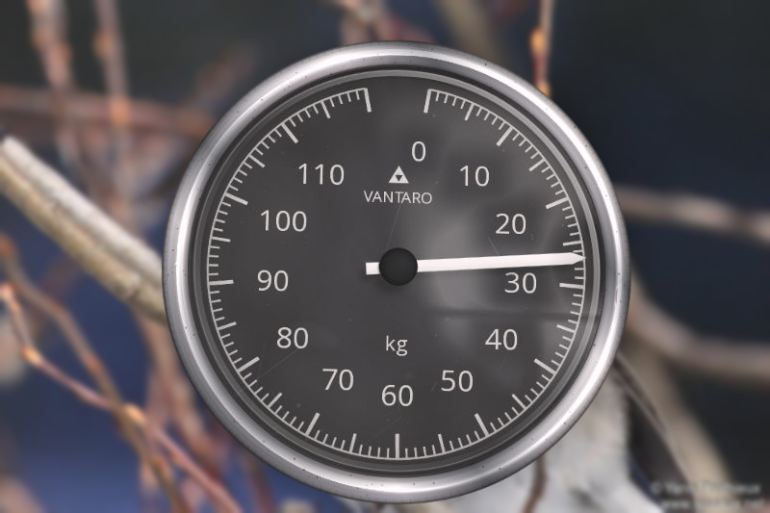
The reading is 27 kg
